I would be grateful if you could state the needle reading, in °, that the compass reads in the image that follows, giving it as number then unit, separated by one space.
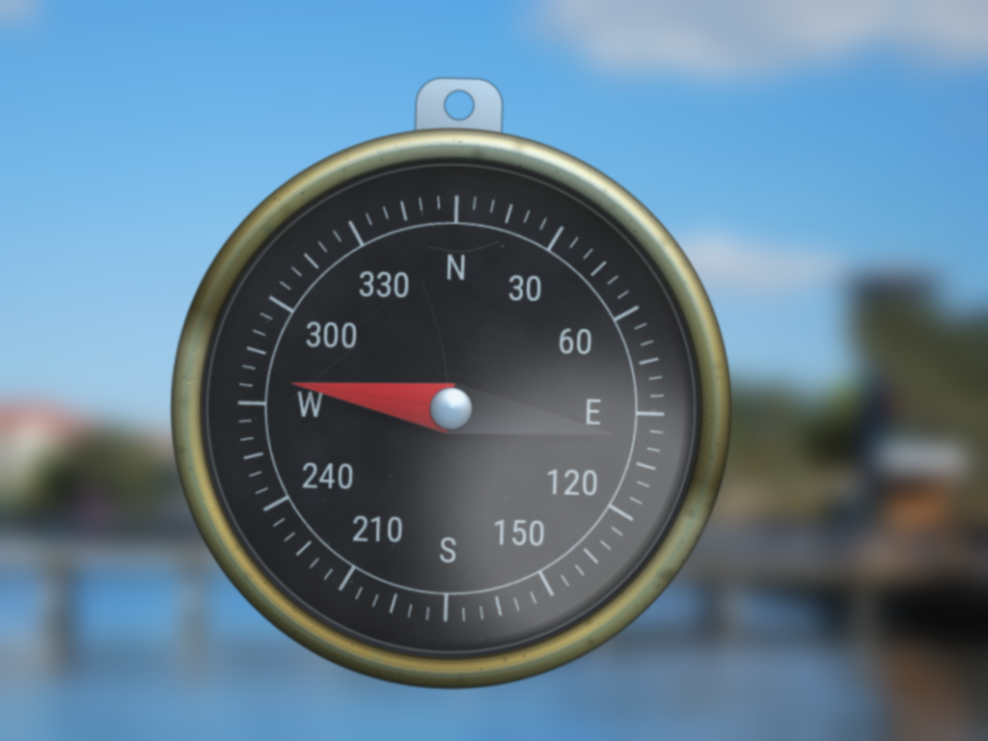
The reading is 277.5 °
